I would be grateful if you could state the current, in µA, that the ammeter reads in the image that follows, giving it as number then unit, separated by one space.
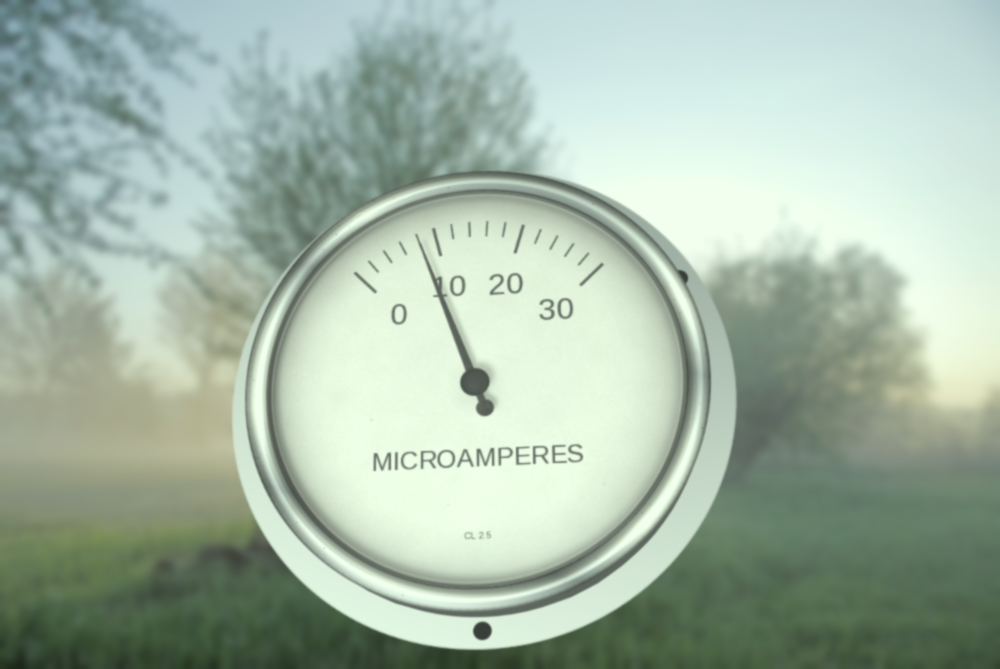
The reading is 8 µA
